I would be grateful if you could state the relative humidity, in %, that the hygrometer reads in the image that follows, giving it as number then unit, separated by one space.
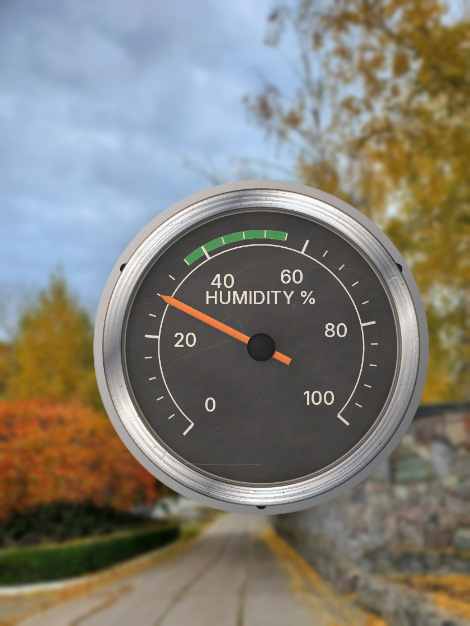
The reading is 28 %
